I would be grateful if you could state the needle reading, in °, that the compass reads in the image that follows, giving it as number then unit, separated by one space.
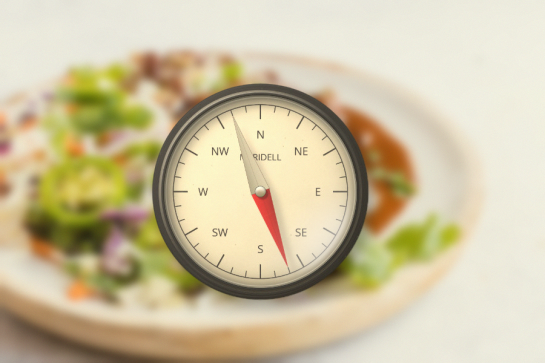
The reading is 160 °
